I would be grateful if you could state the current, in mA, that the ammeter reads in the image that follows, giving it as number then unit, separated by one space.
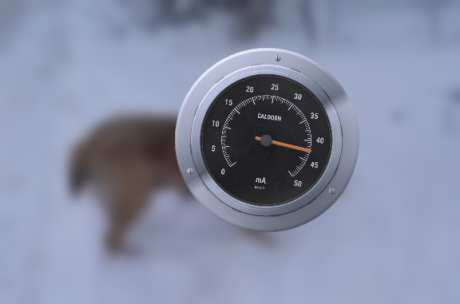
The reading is 42.5 mA
